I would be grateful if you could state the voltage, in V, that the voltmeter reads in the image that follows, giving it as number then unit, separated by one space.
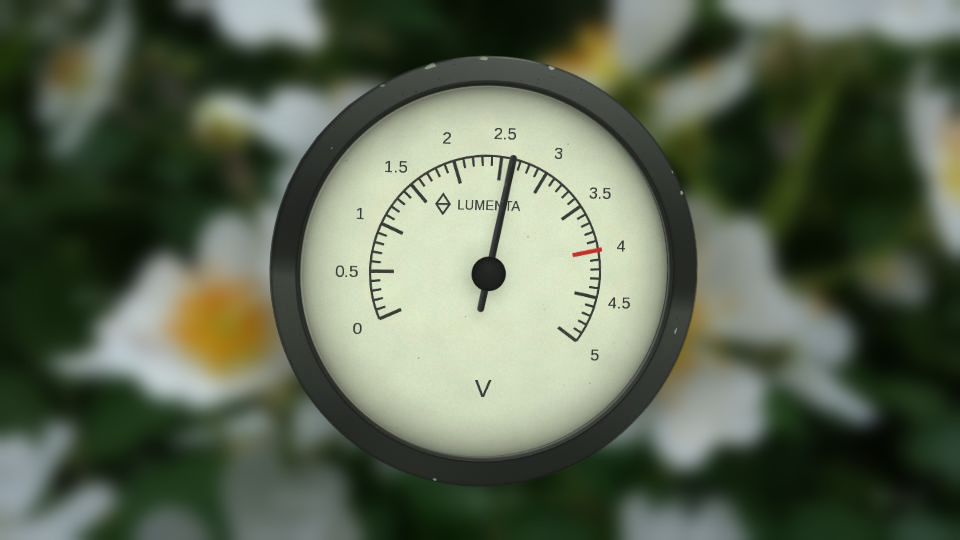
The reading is 2.6 V
